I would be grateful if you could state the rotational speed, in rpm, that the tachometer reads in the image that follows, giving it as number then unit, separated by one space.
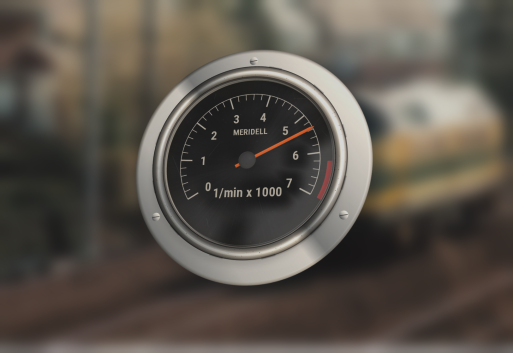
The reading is 5400 rpm
